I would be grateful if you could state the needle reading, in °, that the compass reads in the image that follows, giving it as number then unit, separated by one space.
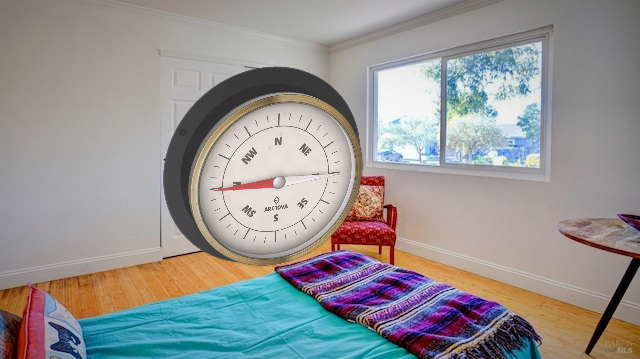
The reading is 270 °
